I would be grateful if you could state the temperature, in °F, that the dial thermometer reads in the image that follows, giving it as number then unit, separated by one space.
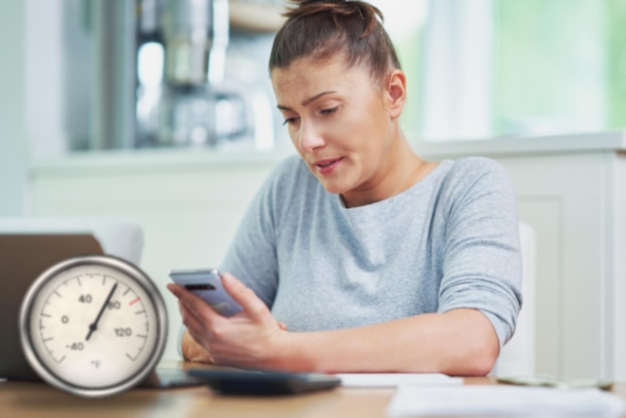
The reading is 70 °F
